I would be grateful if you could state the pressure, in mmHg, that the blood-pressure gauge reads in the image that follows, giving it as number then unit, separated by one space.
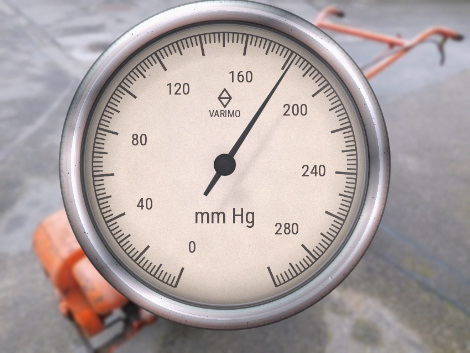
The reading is 182 mmHg
